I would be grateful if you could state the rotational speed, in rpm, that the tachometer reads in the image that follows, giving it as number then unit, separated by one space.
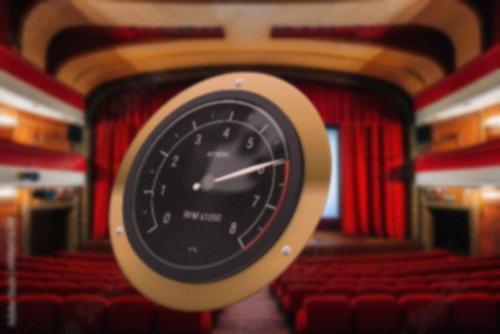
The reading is 6000 rpm
